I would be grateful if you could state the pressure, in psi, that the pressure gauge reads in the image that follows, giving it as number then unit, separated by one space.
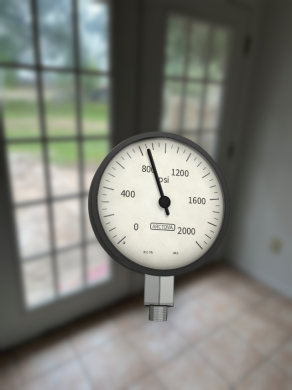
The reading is 850 psi
